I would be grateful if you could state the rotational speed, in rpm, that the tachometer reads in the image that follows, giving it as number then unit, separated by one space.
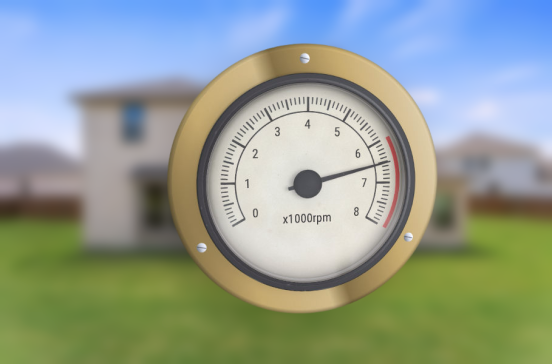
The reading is 6500 rpm
